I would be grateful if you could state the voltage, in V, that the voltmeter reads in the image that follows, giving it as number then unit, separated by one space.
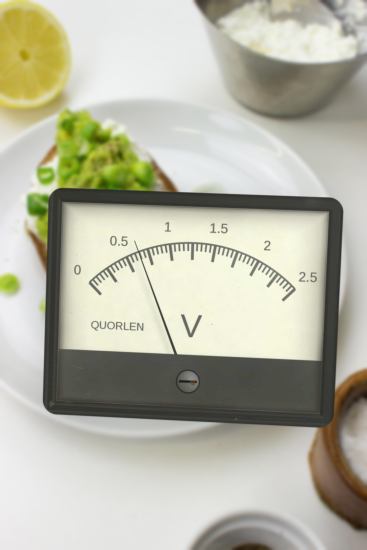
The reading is 0.65 V
